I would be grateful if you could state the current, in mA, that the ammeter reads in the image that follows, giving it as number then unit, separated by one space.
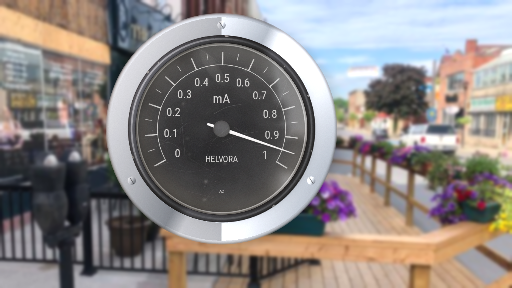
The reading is 0.95 mA
